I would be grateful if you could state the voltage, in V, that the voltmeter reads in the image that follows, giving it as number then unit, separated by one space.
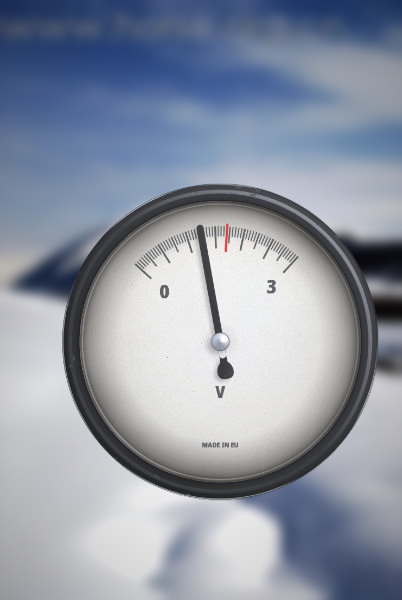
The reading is 1.25 V
